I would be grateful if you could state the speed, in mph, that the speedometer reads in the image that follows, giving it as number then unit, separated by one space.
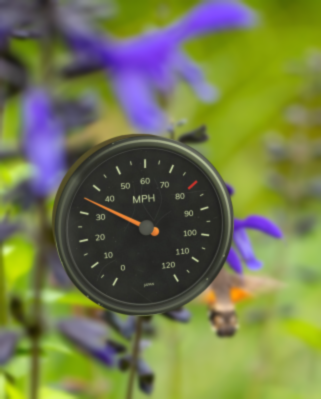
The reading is 35 mph
